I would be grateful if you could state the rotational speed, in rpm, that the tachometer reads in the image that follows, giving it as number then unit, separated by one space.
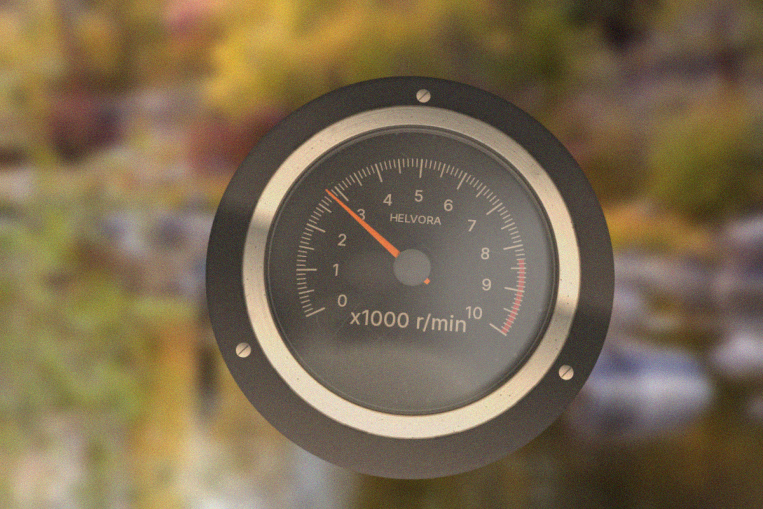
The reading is 2800 rpm
